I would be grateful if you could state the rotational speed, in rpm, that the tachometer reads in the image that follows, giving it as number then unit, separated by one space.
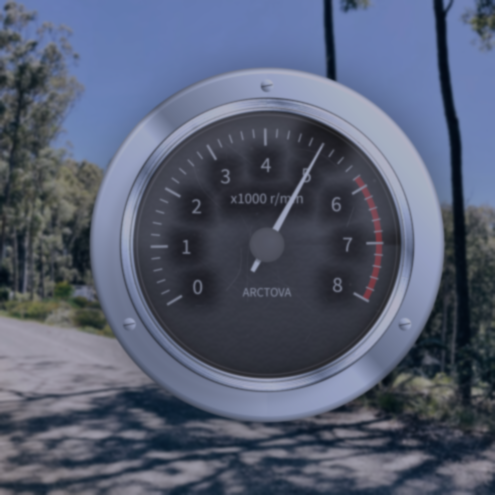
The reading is 5000 rpm
